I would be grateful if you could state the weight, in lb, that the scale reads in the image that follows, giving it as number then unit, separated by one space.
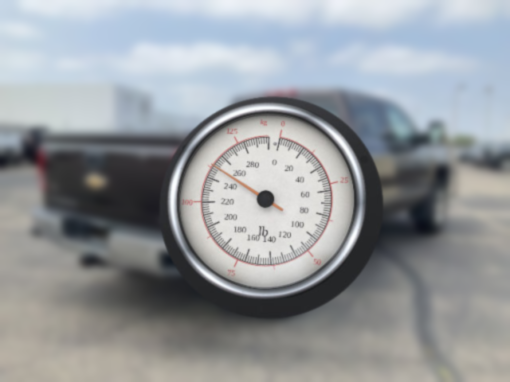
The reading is 250 lb
